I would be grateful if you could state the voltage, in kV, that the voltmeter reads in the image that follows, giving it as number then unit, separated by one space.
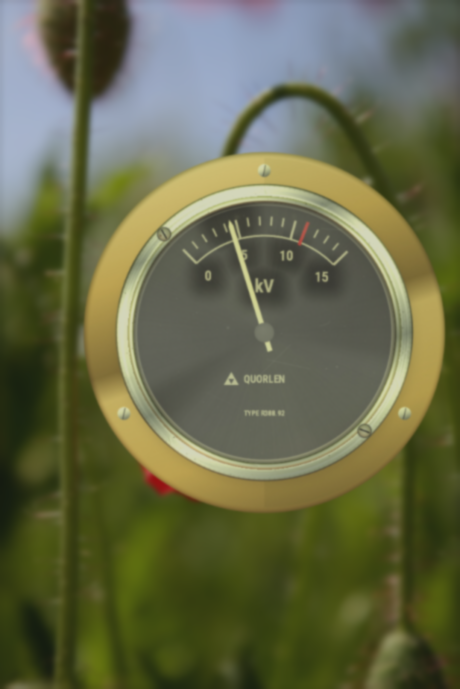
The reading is 4.5 kV
